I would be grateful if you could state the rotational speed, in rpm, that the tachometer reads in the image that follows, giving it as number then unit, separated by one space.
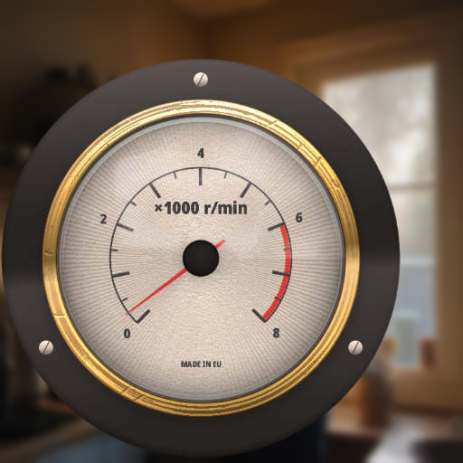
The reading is 250 rpm
